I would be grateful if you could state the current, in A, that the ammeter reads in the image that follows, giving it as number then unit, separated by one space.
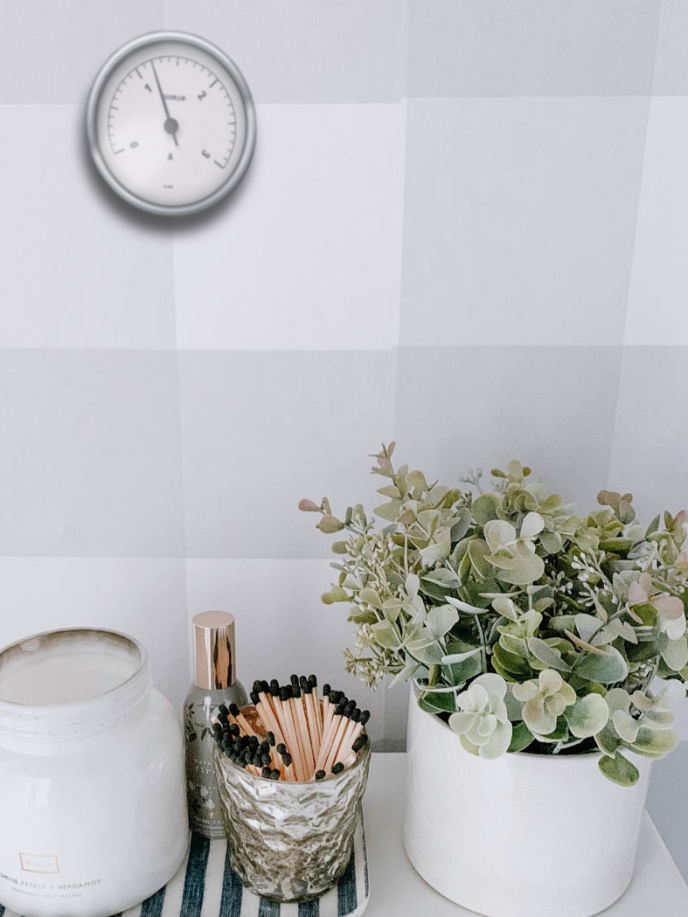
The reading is 1.2 A
